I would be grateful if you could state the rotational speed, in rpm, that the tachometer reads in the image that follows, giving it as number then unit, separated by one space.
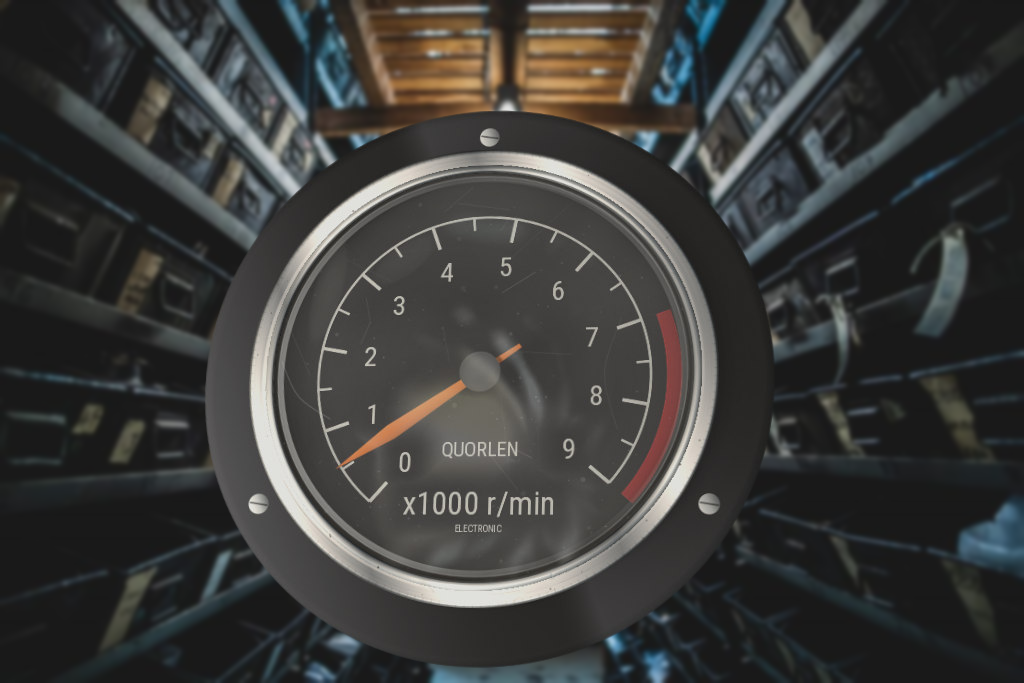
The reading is 500 rpm
